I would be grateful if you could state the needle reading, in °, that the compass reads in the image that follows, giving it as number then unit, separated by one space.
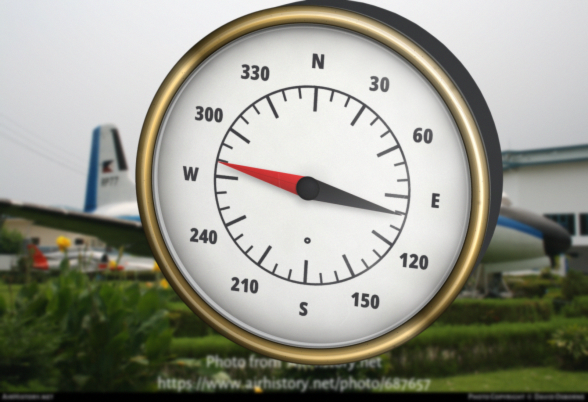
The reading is 280 °
